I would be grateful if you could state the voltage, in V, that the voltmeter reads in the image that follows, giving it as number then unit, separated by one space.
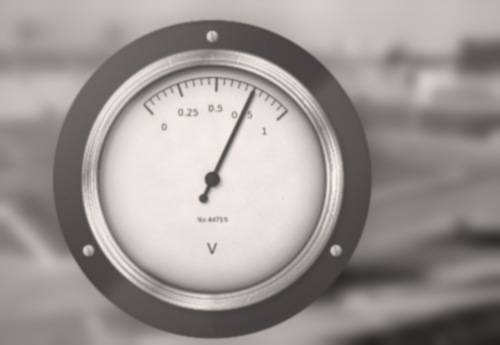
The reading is 0.75 V
